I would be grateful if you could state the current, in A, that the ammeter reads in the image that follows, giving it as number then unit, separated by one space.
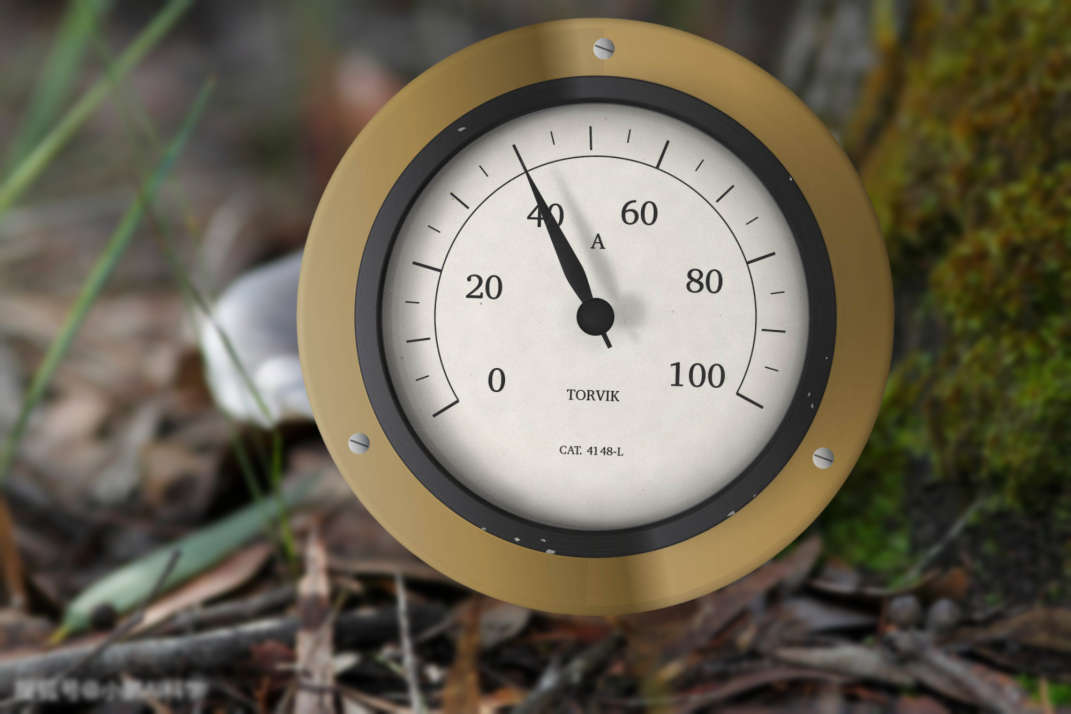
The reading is 40 A
